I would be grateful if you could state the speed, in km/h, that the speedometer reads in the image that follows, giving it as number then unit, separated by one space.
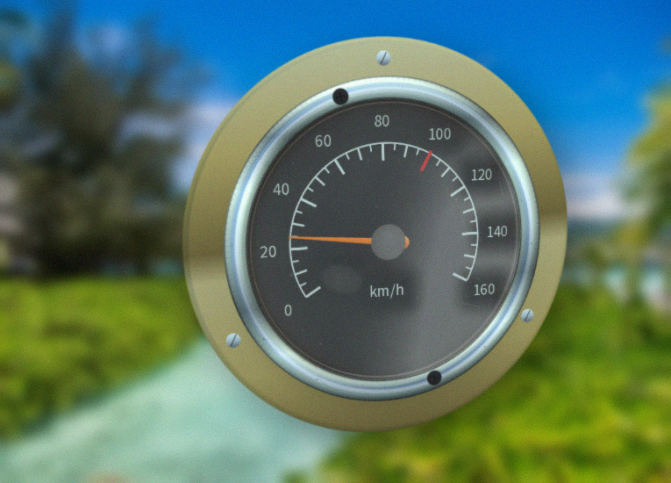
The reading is 25 km/h
